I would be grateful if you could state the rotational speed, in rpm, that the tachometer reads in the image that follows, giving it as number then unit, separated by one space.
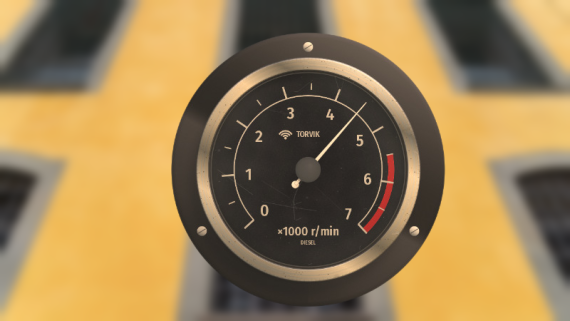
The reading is 4500 rpm
